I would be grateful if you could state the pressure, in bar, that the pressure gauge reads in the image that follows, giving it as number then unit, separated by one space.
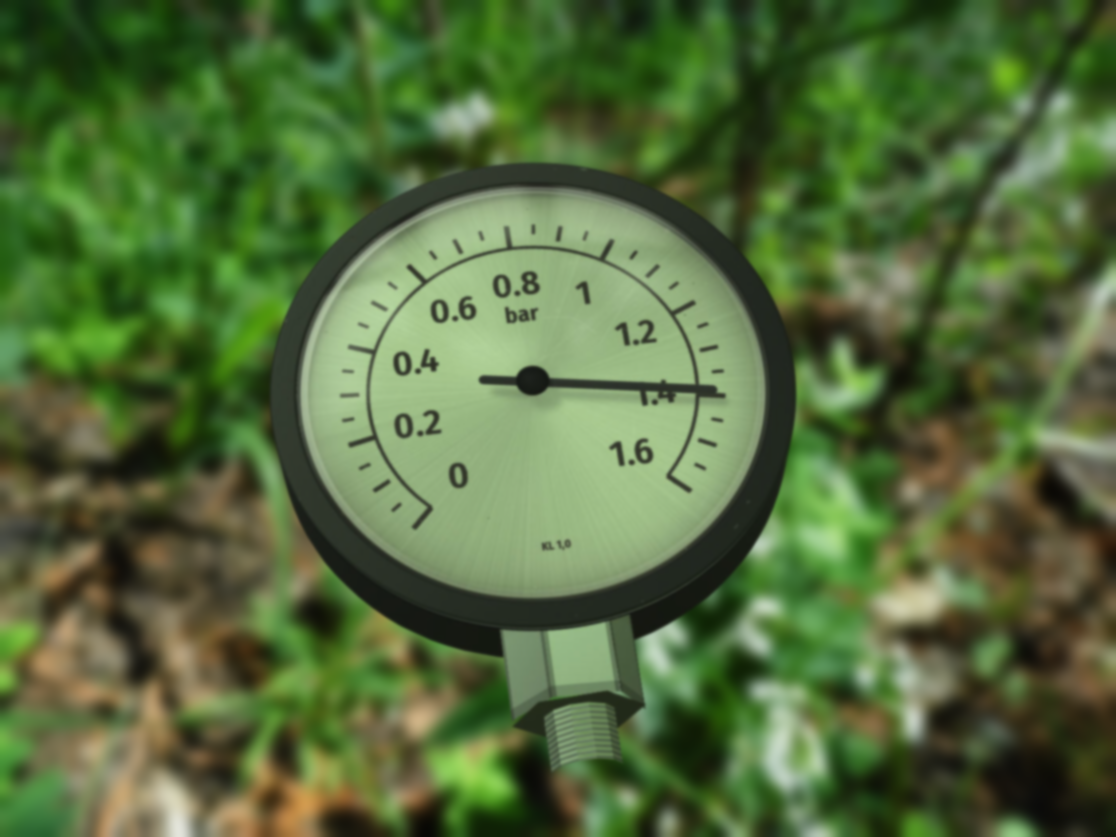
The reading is 1.4 bar
